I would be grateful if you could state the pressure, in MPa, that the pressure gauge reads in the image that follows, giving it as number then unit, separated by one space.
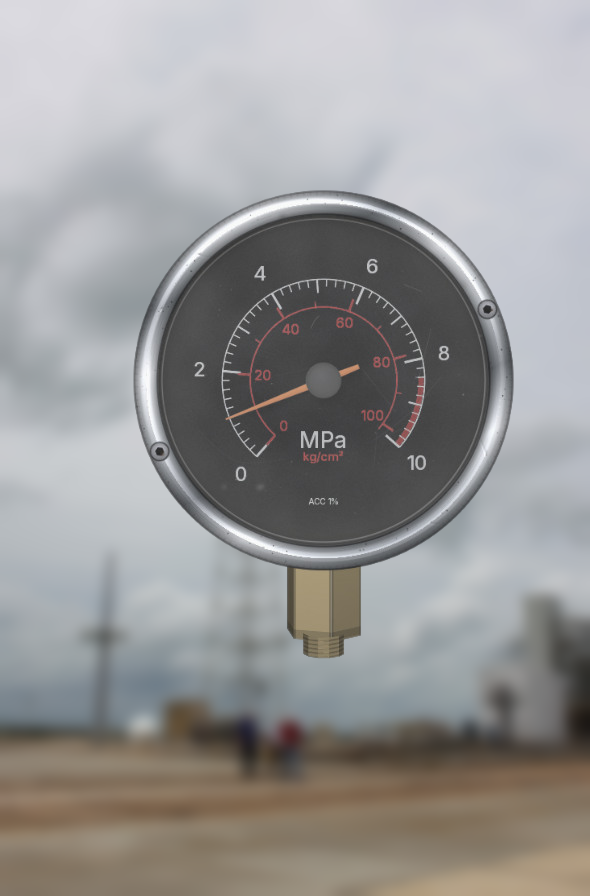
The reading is 1 MPa
